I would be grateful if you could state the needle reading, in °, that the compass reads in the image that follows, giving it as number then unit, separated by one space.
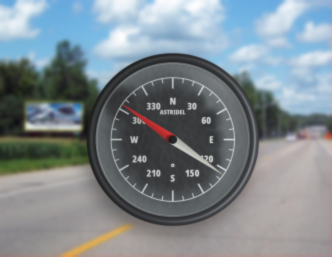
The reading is 305 °
